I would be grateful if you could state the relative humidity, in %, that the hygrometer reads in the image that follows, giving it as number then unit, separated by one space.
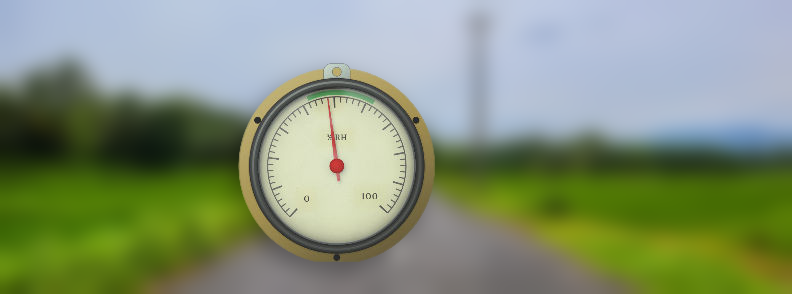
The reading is 48 %
